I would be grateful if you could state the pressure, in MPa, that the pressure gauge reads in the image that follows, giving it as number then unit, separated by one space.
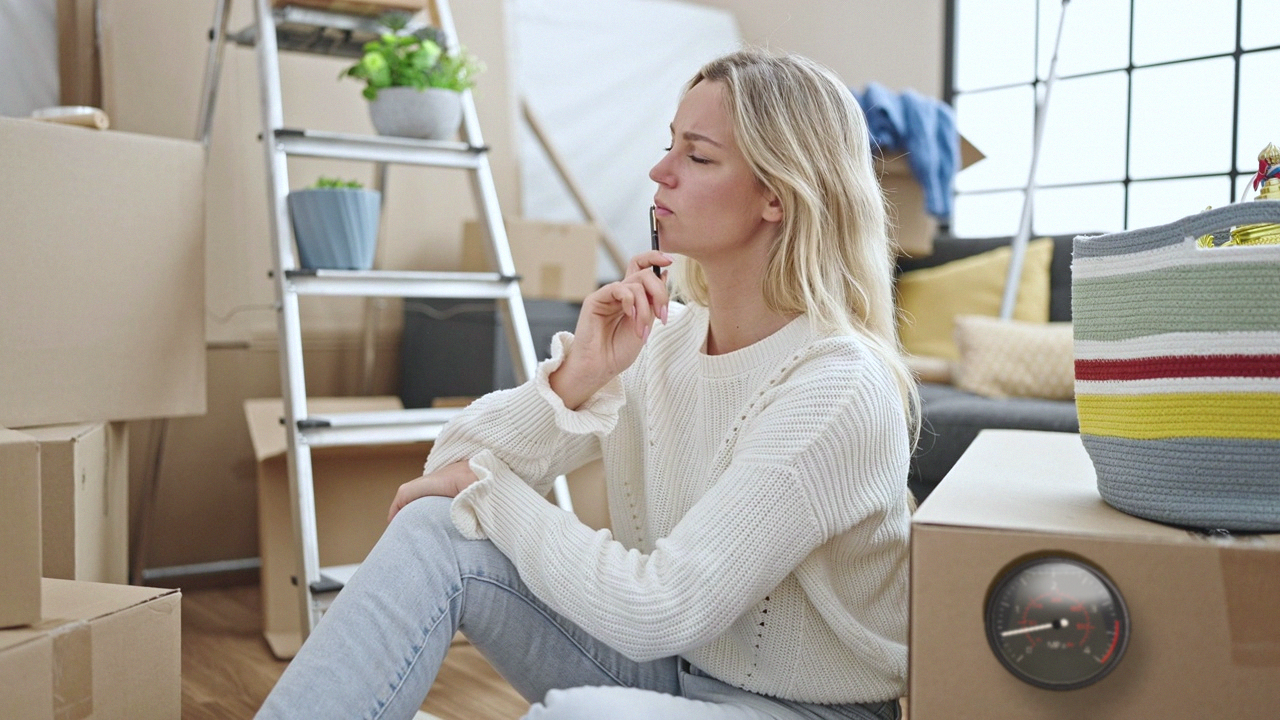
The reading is 0.5 MPa
